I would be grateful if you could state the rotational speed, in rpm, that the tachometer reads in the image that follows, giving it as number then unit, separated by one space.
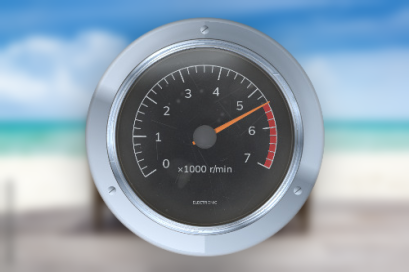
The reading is 5400 rpm
